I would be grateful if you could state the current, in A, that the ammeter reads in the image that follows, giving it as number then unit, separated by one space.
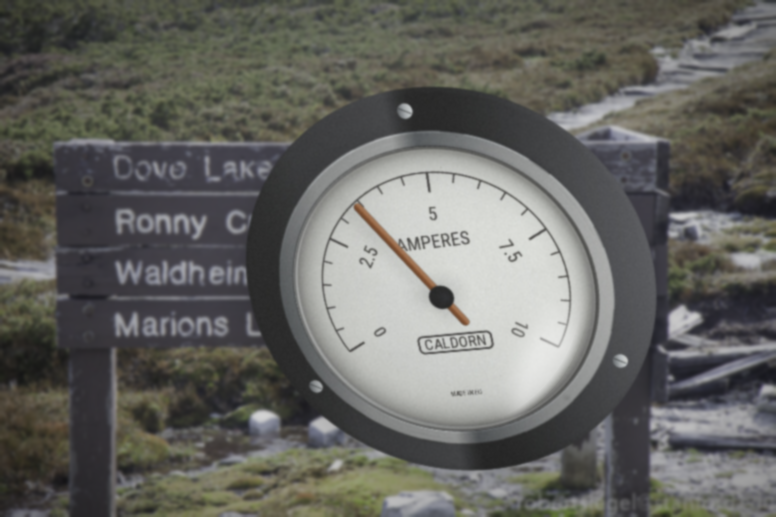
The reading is 3.5 A
